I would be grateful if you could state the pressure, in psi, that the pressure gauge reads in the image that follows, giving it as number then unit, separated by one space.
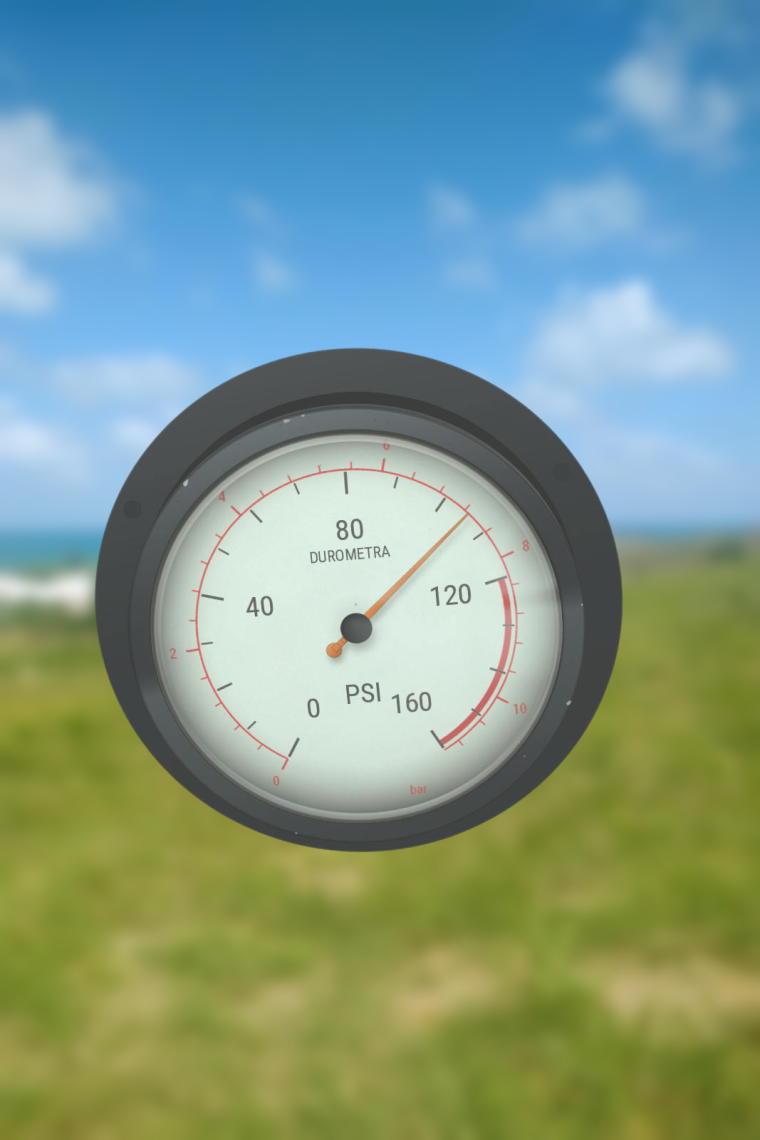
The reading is 105 psi
